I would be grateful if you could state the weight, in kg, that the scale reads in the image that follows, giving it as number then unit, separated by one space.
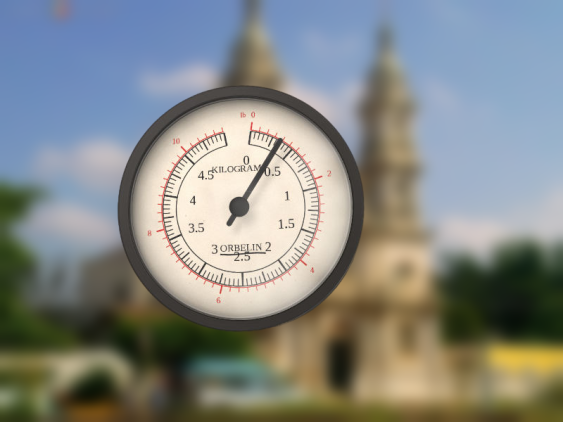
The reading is 0.35 kg
